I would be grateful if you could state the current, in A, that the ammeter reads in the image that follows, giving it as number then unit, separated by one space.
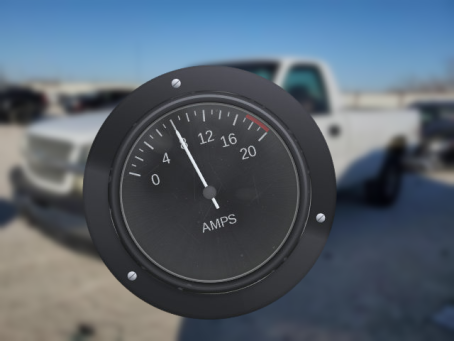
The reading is 8 A
